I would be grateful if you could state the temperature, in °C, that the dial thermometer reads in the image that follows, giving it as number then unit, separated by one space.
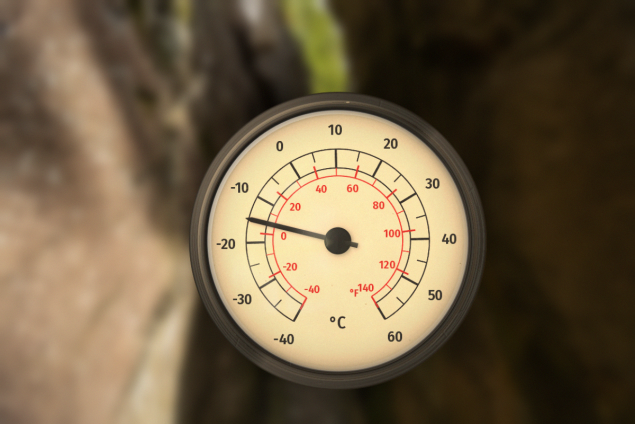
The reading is -15 °C
